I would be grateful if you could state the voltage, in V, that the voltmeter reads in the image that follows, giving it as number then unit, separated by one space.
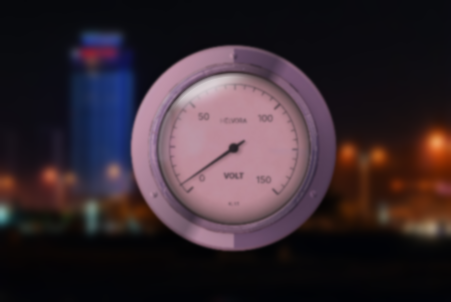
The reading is 5 V
